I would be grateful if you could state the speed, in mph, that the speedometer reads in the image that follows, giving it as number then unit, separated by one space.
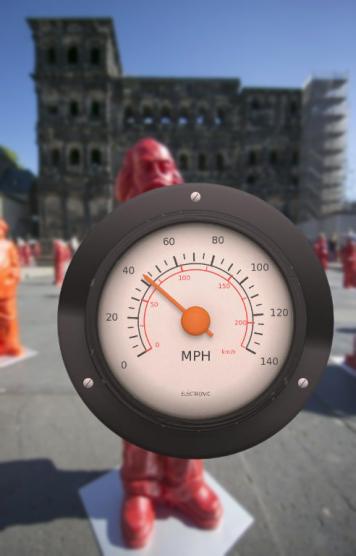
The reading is 42.5 mph
